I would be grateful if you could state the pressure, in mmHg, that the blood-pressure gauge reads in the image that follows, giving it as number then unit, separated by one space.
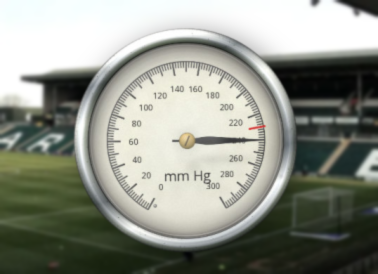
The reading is 240 mmHg
